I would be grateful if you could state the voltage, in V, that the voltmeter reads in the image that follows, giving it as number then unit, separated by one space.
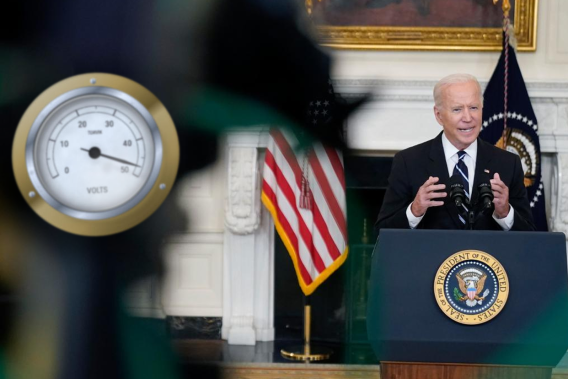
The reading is 47.5 V
